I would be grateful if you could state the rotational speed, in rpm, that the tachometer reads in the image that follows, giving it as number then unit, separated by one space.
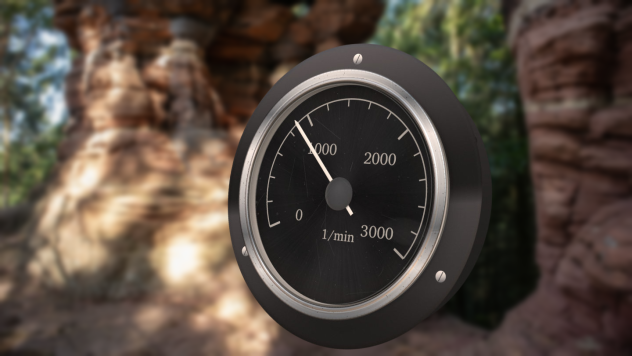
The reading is 900 rpm
